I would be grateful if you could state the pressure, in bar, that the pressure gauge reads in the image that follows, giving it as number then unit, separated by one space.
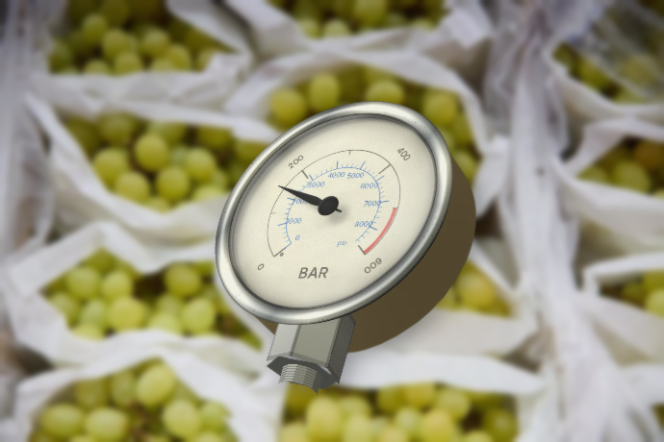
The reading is 150 bar
